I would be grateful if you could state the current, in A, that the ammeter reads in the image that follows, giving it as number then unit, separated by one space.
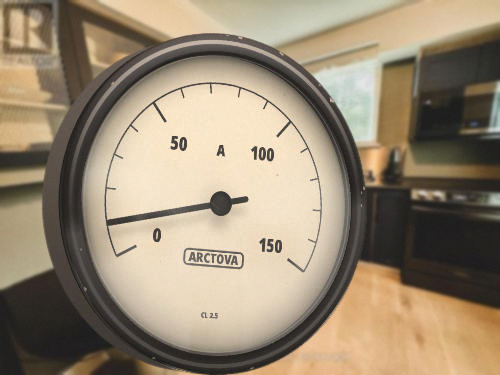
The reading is 10 A
